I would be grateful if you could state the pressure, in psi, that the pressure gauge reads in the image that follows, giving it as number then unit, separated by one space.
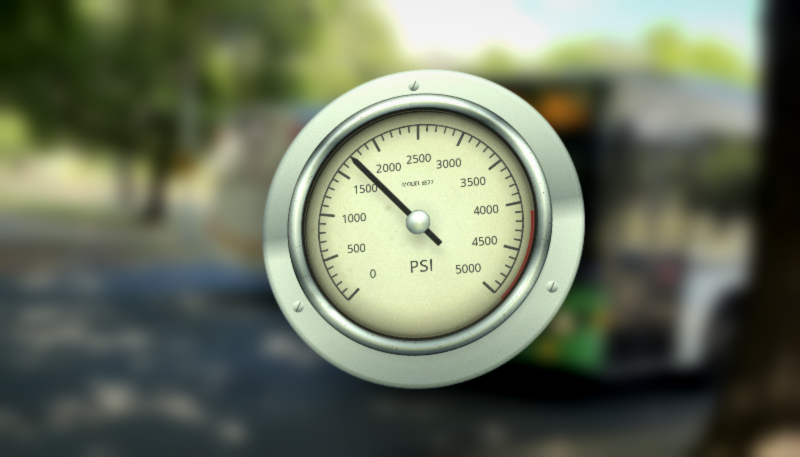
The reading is 1700 psi
